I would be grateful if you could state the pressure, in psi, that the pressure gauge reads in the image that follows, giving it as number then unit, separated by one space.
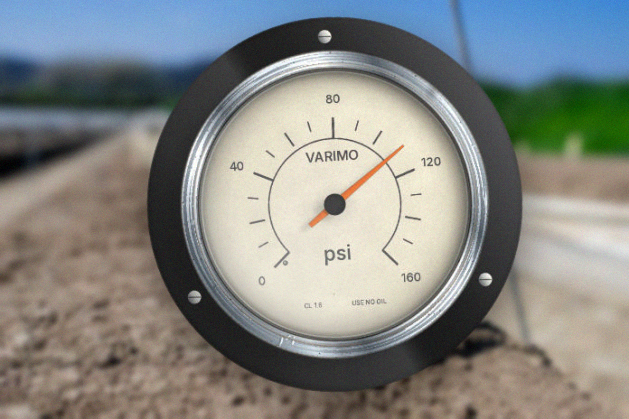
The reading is 110 psi
